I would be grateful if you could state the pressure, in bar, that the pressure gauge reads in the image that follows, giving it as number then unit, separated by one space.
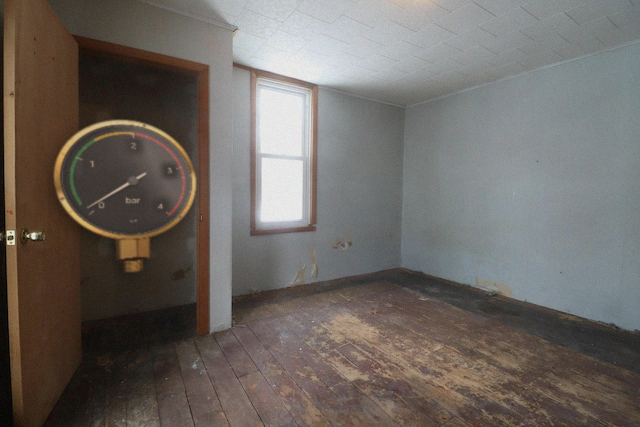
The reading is 0.1 bar
